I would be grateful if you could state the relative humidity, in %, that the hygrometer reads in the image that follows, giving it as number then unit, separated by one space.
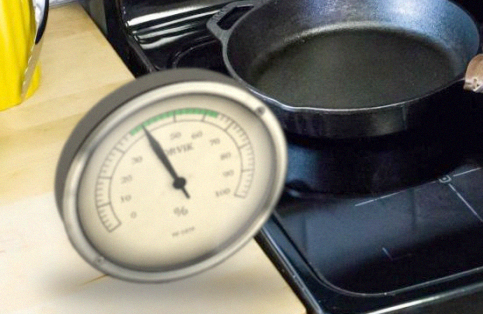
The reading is 40 %
